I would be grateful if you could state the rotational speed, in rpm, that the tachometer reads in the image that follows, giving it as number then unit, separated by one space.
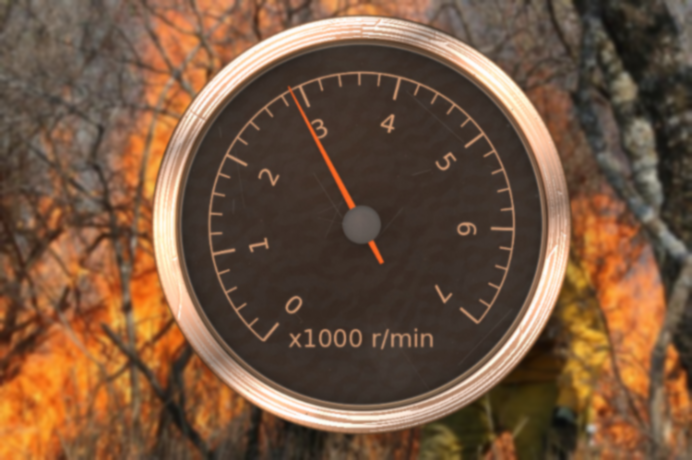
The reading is 2900 rpm
